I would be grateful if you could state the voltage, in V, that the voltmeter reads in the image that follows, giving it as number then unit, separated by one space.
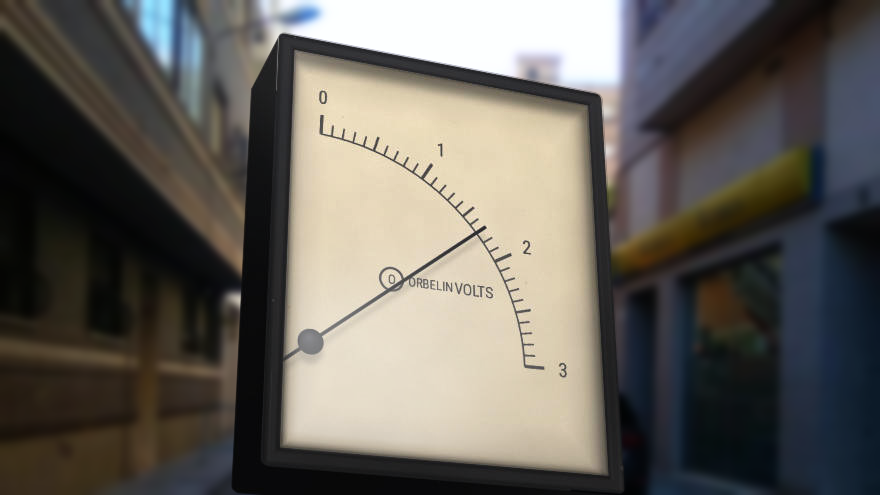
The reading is 1.7 V
